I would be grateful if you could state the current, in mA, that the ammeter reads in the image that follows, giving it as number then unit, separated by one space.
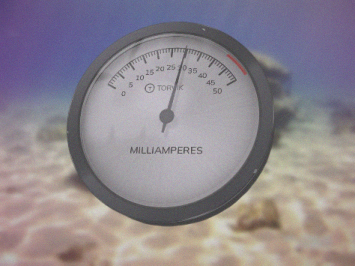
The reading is 30 mA
